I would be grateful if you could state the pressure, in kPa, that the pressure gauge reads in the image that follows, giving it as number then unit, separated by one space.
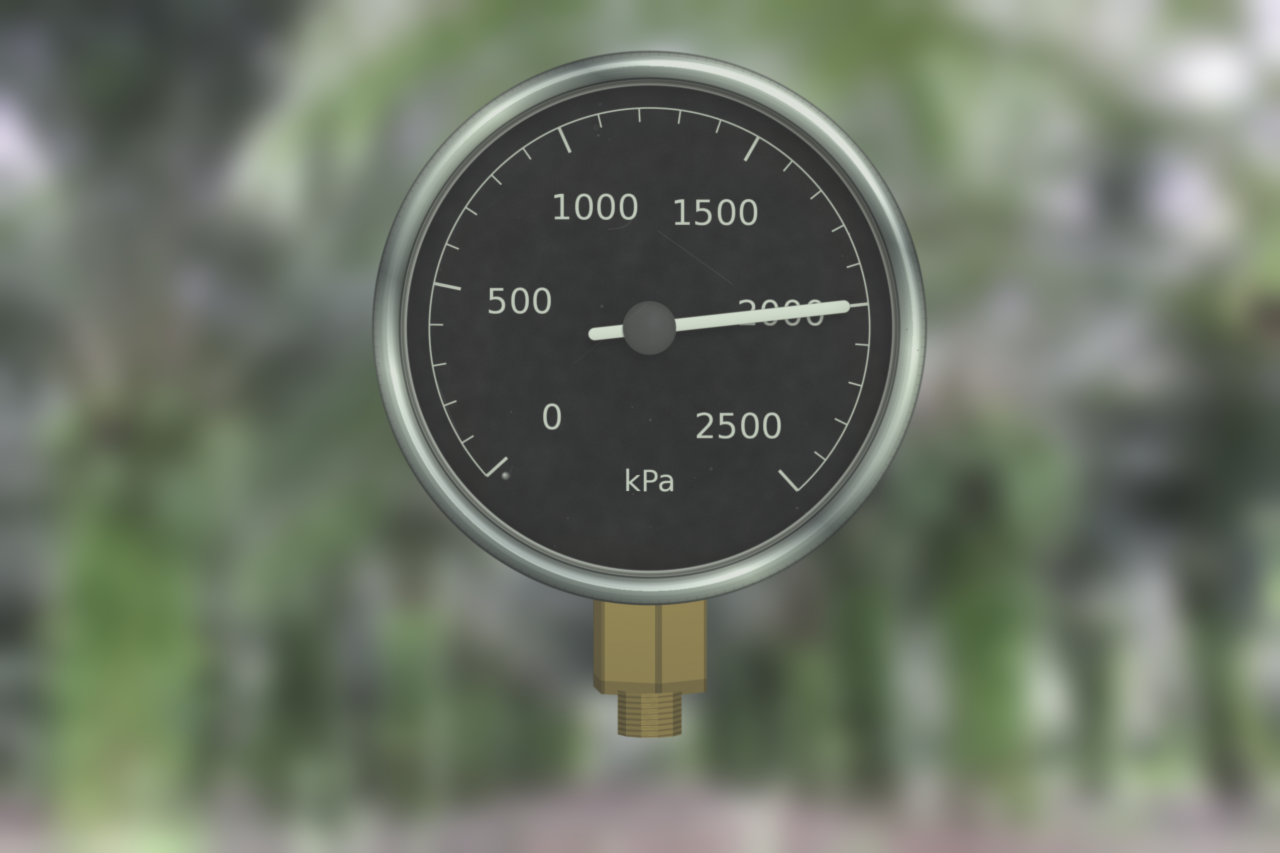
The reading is 2000 kPa
